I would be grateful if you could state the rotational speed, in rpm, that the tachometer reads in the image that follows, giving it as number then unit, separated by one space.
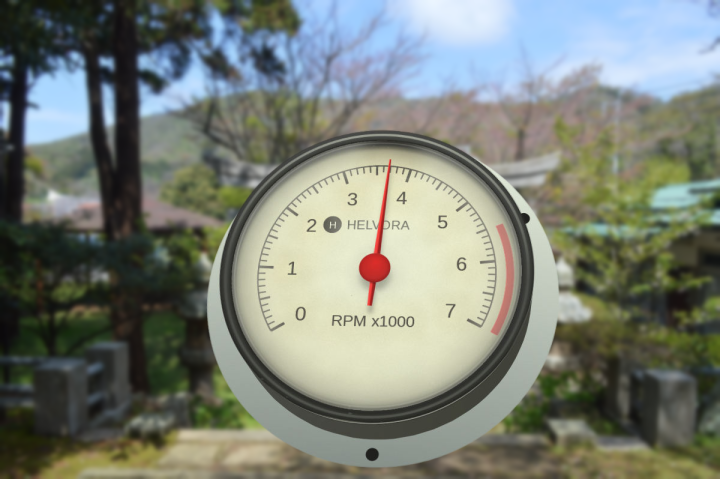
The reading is 3700 rpm
